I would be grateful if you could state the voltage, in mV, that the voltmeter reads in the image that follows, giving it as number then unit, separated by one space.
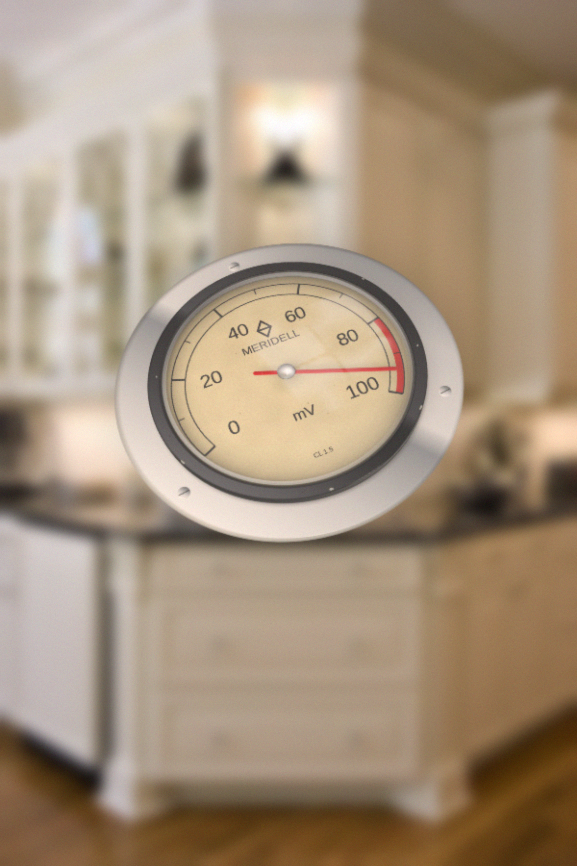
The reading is 95 mV
